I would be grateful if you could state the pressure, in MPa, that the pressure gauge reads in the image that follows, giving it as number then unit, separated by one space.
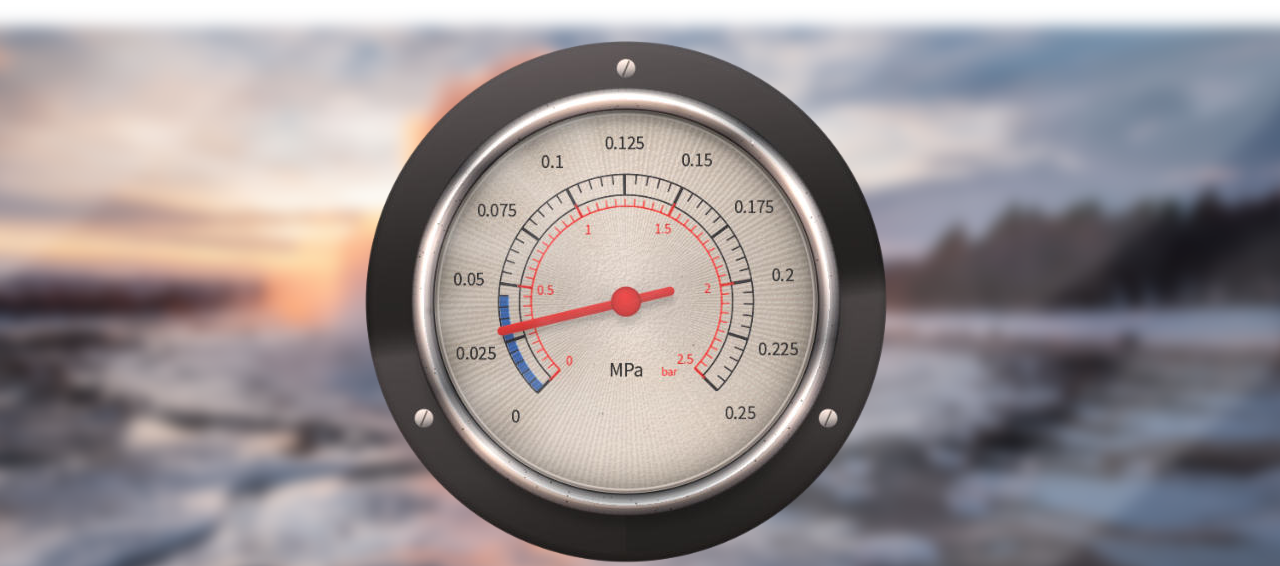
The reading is 0.03 MPa
